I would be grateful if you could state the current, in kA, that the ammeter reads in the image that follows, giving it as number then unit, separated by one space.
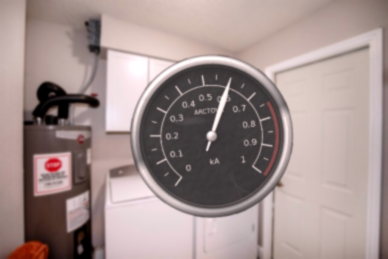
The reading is 0.6 kA
